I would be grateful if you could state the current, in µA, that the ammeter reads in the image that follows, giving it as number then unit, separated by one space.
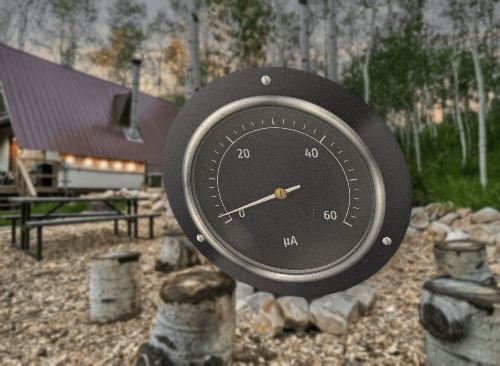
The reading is 2 µA
